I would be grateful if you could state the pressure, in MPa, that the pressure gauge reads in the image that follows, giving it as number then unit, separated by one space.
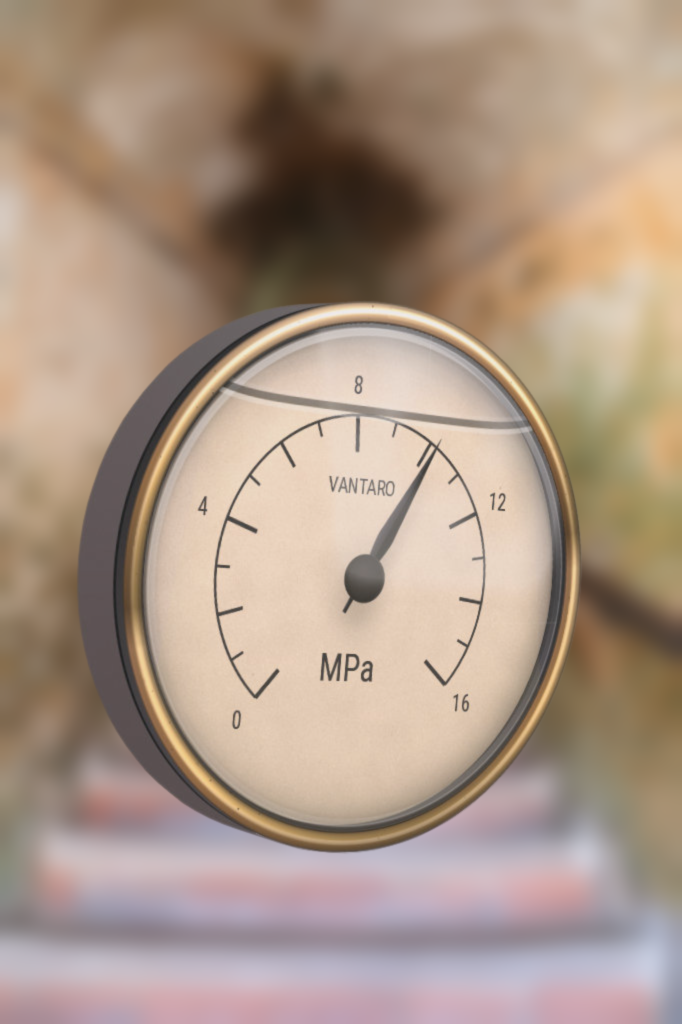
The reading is 10 MPa
